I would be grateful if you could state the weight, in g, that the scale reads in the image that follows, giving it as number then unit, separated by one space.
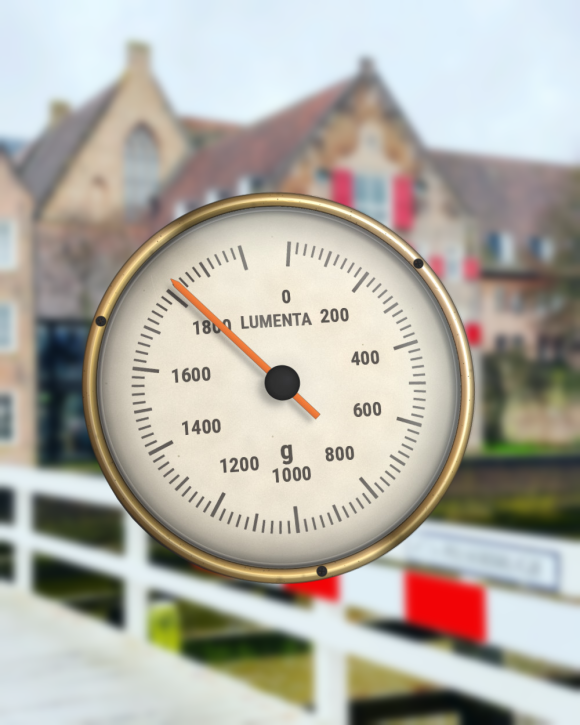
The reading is 1820 g
